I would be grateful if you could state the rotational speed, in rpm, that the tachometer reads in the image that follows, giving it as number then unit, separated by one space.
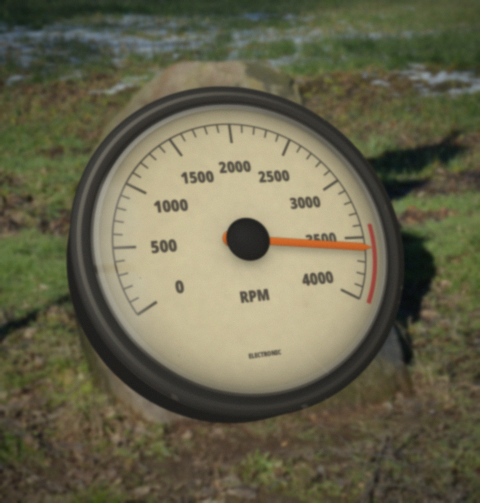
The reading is 3600 rpm
